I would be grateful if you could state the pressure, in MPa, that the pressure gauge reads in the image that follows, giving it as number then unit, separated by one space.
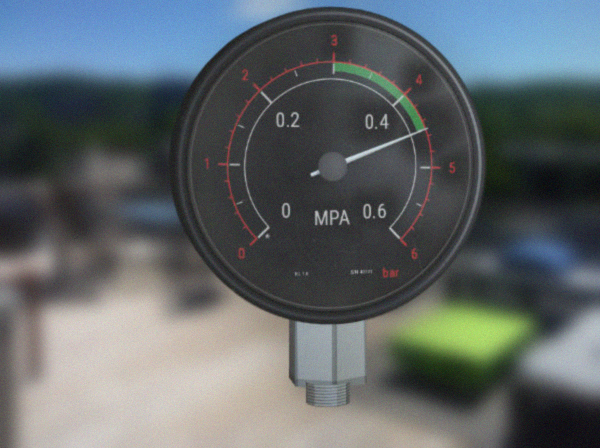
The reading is 0.45 MPa
